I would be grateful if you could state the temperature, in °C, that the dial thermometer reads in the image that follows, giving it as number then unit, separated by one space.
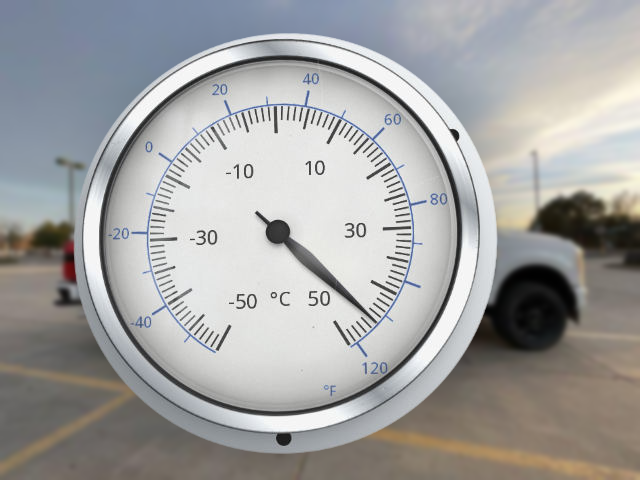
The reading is 45 °C
